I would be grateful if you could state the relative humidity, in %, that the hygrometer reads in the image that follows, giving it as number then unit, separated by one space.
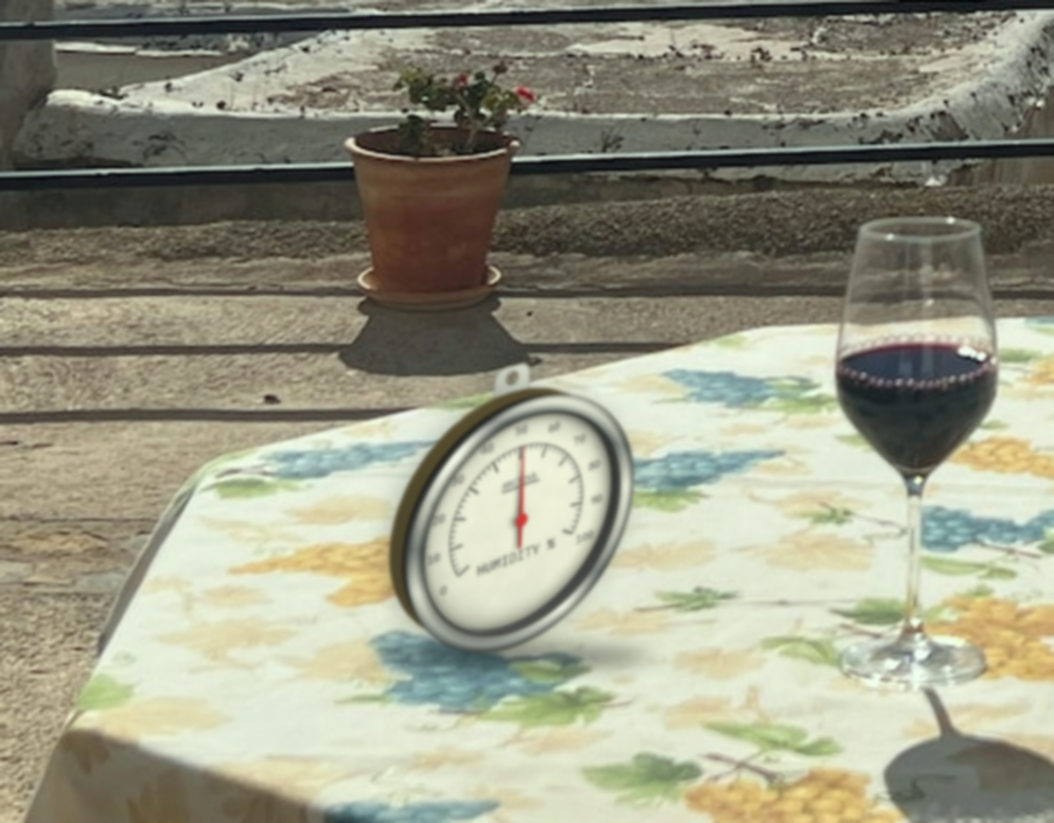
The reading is 50 %
